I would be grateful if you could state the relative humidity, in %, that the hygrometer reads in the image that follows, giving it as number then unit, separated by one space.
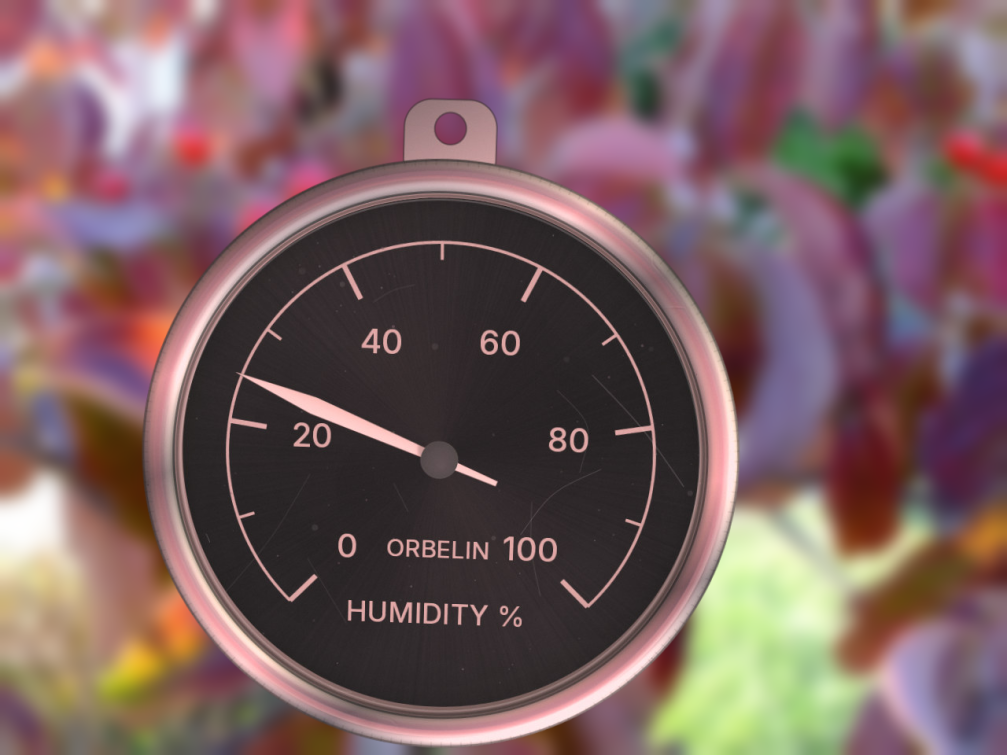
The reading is 25 %
